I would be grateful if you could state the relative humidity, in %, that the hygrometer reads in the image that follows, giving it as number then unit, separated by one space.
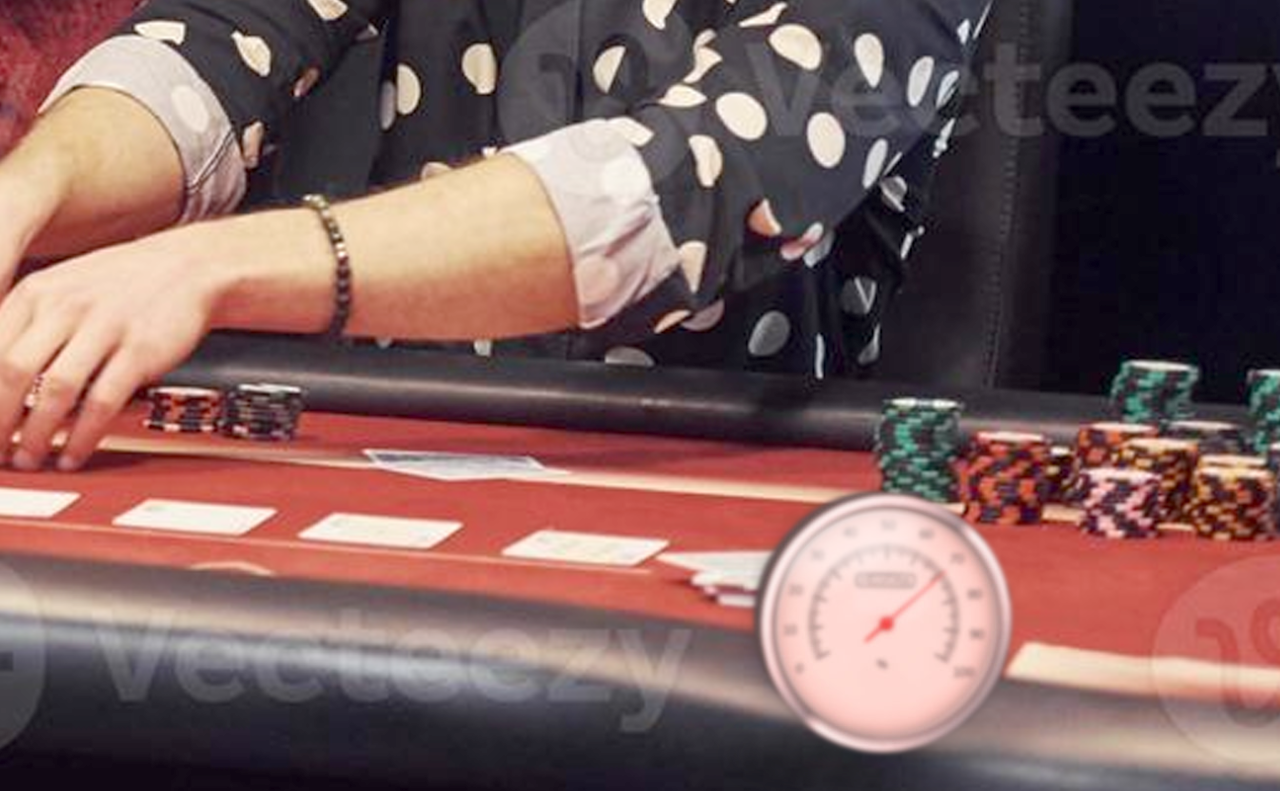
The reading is 70 %
